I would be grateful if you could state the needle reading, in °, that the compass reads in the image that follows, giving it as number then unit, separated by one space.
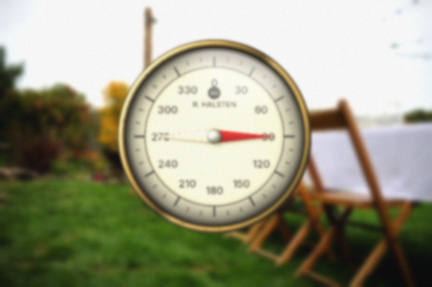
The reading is 90 °
